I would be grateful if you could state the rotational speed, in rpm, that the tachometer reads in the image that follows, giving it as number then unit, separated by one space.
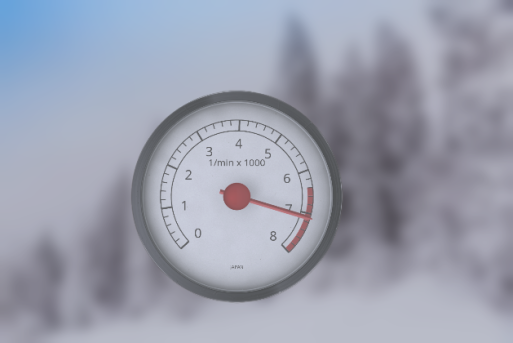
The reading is 7100 rpm
